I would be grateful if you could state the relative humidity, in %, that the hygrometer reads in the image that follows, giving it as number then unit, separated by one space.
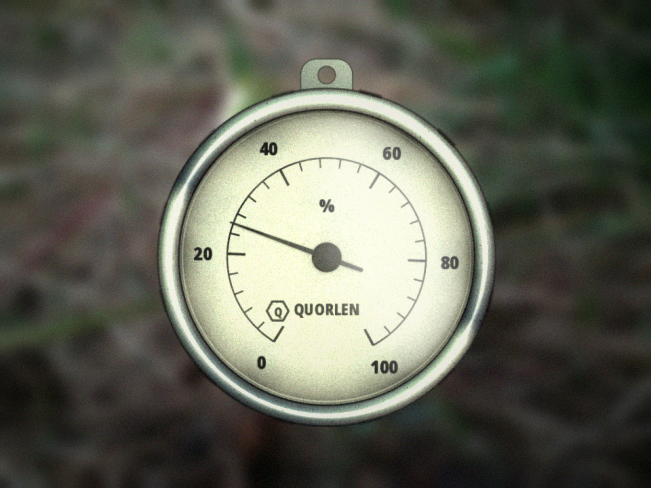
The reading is 26 %
